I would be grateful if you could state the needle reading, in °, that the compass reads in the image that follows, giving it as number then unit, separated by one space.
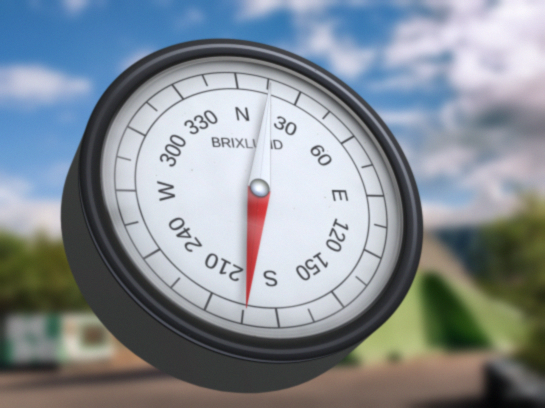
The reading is 195 °
